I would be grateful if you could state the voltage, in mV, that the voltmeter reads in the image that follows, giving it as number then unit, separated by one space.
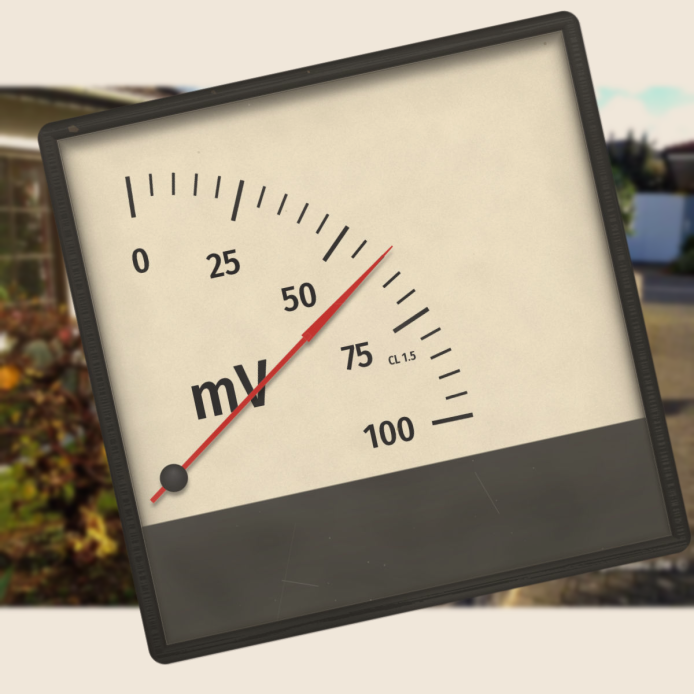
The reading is 60 mV
